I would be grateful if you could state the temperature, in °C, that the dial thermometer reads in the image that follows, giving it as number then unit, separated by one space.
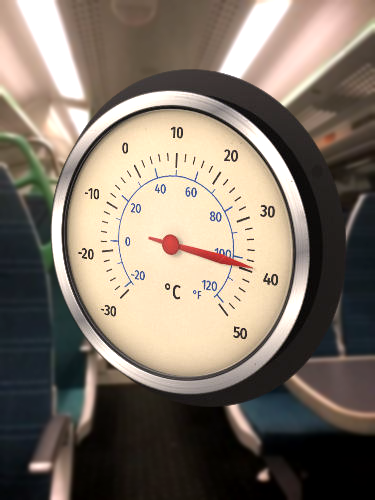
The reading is 39 °C
